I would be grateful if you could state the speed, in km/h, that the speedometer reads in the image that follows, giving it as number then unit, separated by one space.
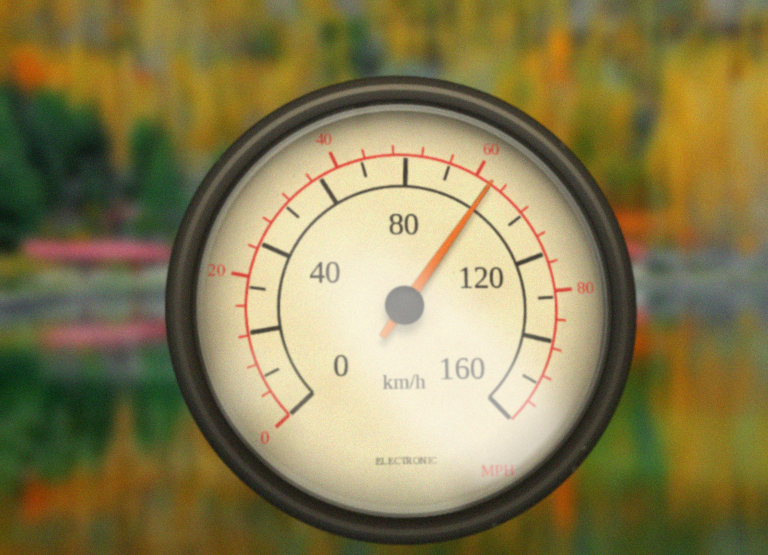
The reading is 100 km/h
